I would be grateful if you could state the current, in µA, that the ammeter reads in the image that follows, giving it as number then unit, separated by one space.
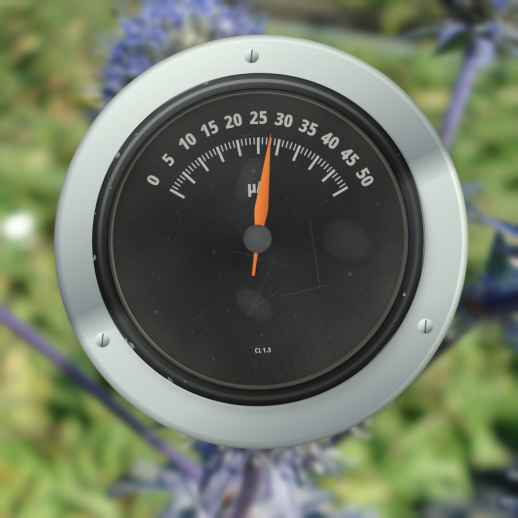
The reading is 28 µA
